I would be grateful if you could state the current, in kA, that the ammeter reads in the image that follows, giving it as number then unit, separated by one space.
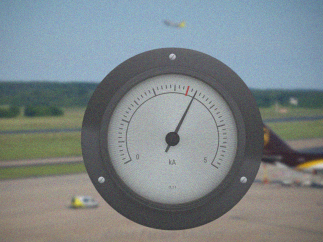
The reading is 3 kA
